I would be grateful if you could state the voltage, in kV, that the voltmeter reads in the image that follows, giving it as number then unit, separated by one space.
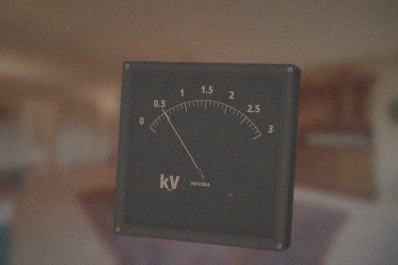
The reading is 0.5 kV
